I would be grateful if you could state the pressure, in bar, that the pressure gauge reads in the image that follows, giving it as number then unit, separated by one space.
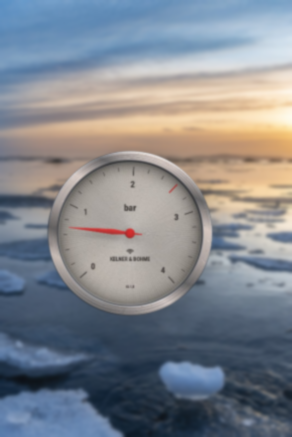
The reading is 0.7 bar
